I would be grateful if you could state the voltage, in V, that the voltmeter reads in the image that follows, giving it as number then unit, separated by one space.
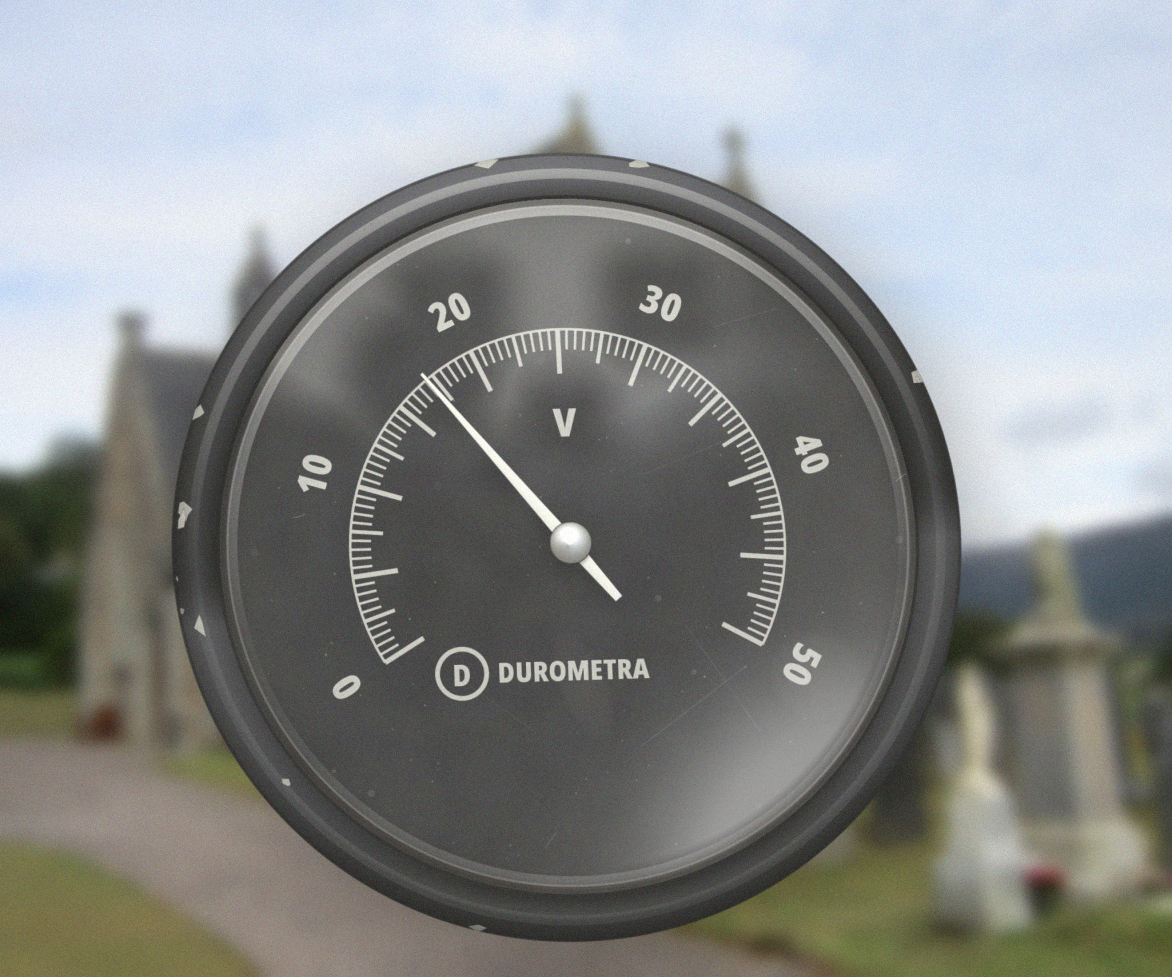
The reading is 17 V
